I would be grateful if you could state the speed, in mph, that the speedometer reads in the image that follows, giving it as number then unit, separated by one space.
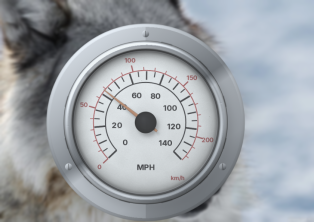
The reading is 42.5 mph
